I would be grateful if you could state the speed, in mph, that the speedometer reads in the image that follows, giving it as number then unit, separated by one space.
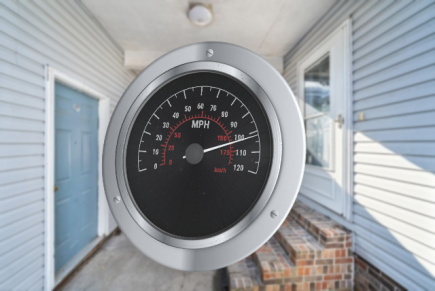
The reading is 102.5 mph
